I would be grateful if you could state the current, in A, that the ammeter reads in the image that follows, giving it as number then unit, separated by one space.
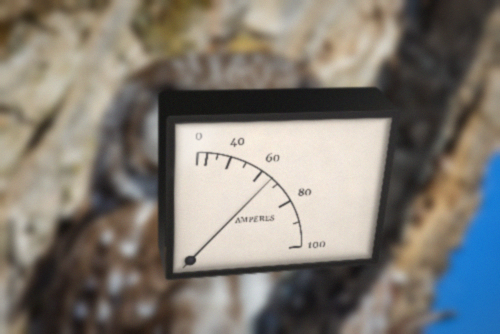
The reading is 65 A
